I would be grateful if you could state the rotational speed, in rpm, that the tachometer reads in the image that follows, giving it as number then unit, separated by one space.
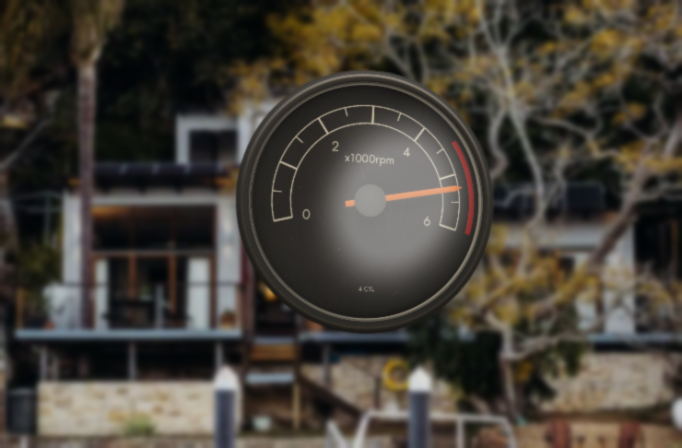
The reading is 5250 rpm
